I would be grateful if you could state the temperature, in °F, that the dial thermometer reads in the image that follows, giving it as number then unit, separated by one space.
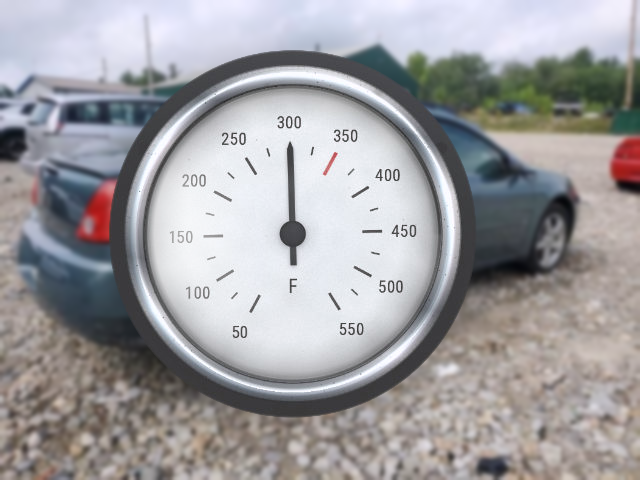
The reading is 300 °F
